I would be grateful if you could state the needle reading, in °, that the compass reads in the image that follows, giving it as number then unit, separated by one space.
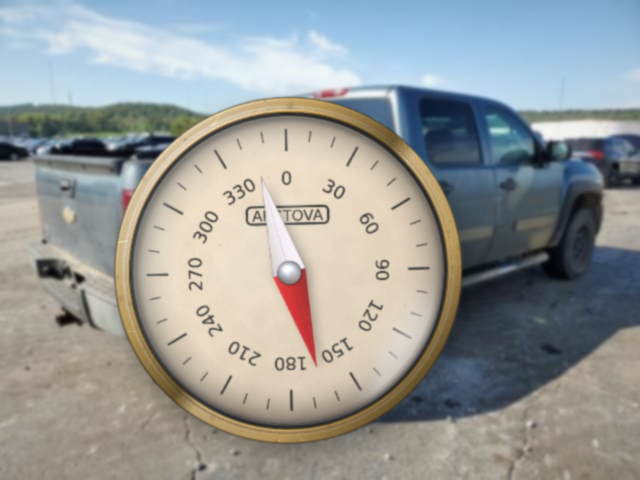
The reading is 165 °
